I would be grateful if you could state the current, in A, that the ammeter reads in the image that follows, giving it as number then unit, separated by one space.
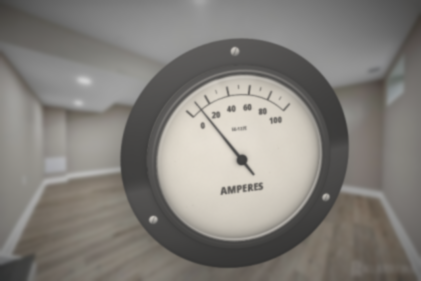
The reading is 10 A
